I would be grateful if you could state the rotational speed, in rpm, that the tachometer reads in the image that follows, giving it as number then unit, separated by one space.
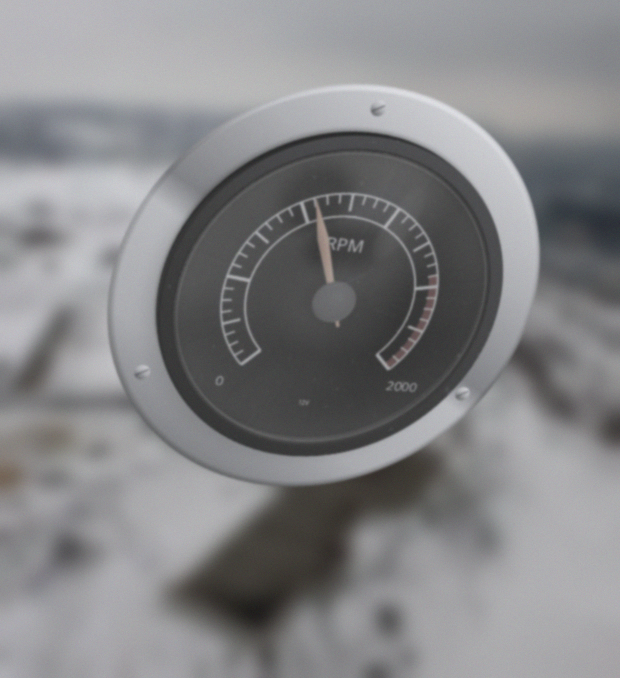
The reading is 850 rpm
